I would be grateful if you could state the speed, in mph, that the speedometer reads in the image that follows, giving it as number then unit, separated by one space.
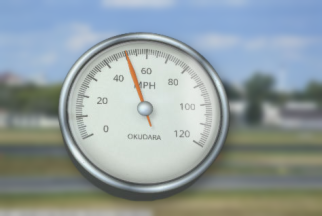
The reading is 50 mph
